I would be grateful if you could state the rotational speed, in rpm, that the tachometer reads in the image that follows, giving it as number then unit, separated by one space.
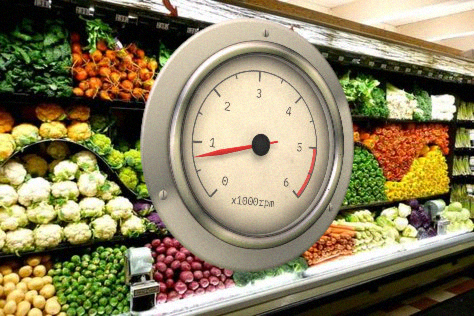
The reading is 750 rpm
